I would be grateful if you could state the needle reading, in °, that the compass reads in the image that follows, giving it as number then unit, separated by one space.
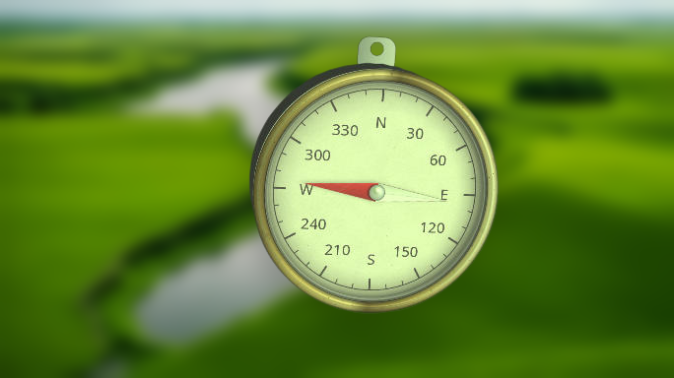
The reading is 275 °
